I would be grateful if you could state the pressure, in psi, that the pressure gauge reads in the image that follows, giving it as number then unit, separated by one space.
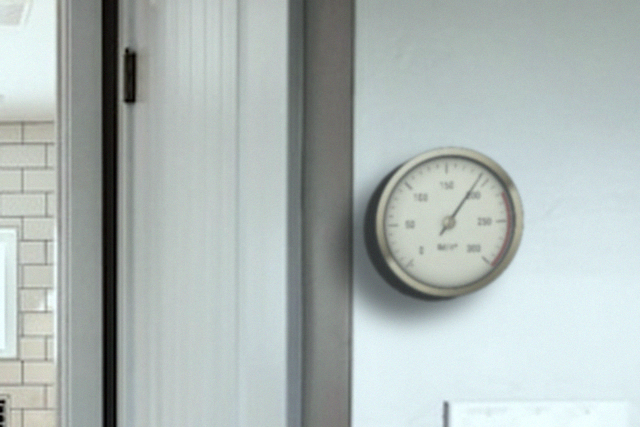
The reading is 190 psi
